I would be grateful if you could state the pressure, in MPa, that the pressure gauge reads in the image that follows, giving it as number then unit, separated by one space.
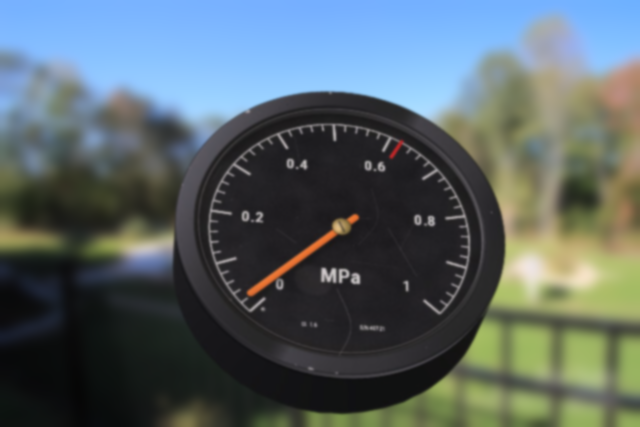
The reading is 0.02 MPa
